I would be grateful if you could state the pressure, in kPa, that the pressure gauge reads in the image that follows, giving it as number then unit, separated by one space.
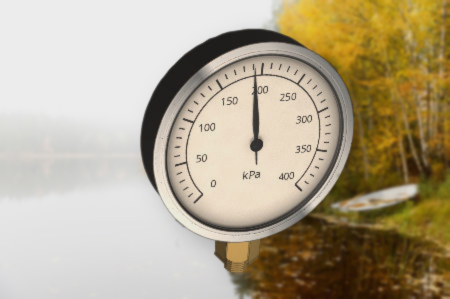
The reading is 190 kPa
